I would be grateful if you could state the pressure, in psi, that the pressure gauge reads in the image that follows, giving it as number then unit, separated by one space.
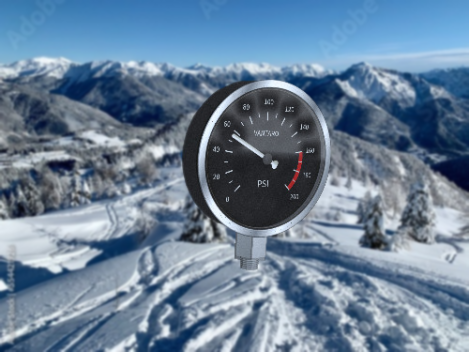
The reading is 55 psi
